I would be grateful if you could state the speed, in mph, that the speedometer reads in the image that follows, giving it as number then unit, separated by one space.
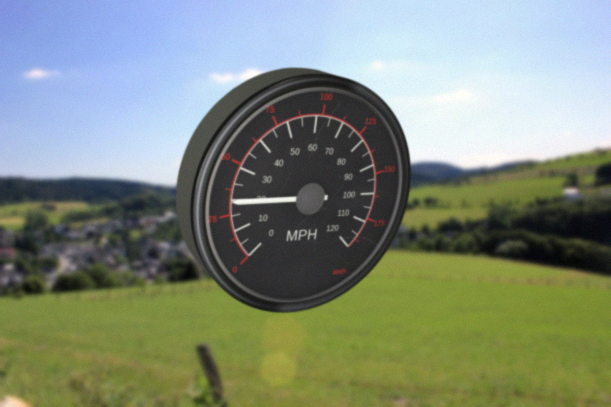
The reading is 20 mph
